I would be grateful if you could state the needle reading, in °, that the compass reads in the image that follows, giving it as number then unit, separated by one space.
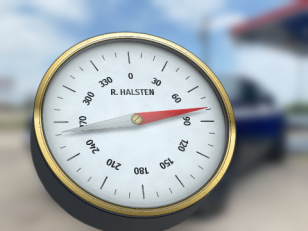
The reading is 80 °
